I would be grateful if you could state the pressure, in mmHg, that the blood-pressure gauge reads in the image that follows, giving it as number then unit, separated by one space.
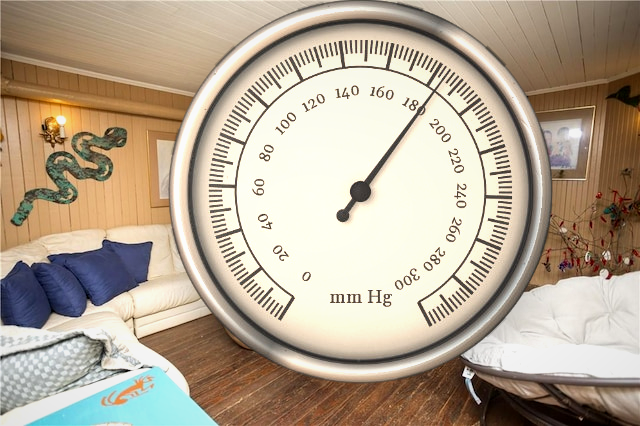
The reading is 184 mmHg
